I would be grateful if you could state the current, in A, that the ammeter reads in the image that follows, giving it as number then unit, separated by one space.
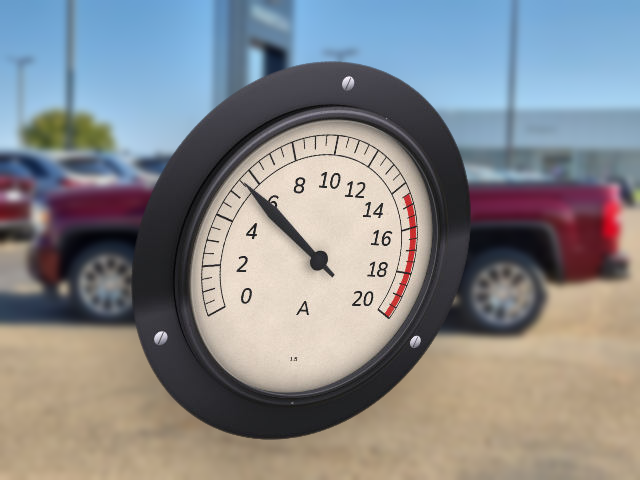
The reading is 5.5 A
